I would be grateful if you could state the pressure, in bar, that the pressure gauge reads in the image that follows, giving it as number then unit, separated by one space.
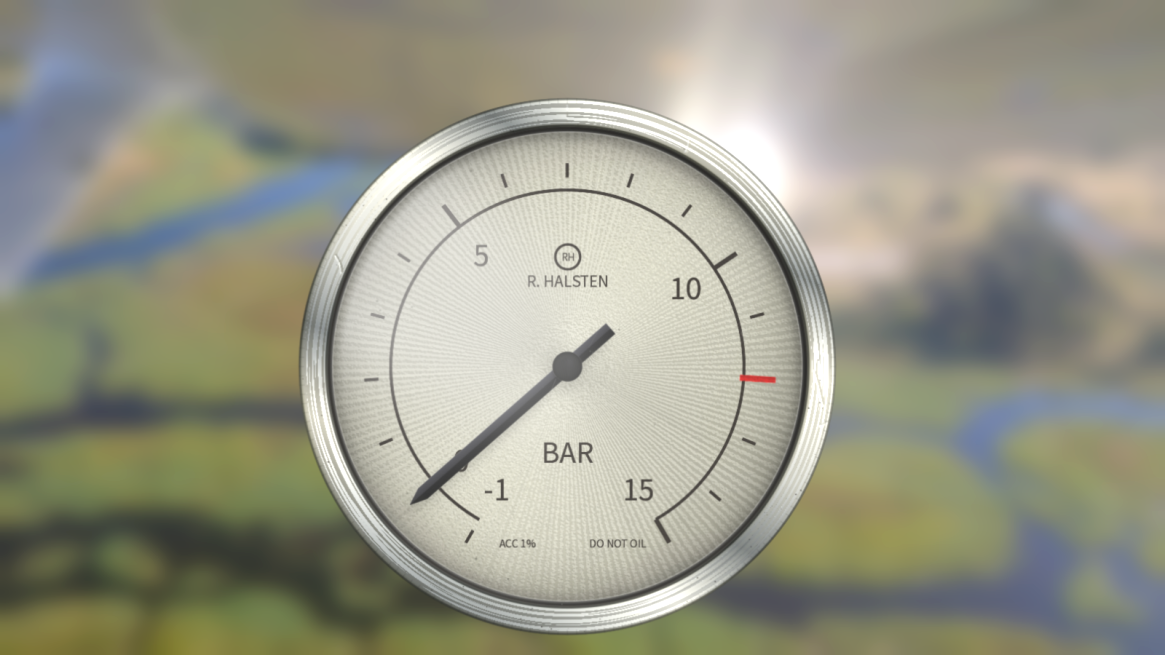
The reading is 0 bar
